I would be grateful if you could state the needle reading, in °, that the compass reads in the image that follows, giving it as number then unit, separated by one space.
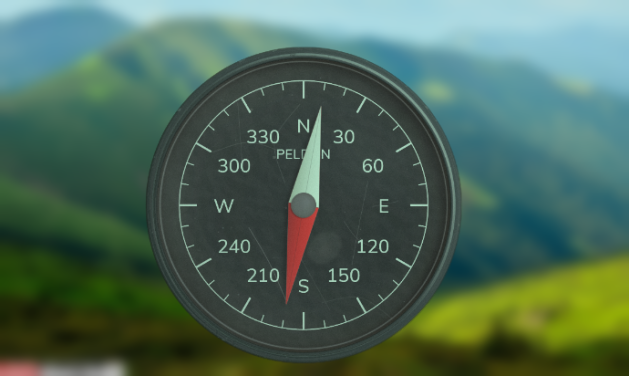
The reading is 190 °
